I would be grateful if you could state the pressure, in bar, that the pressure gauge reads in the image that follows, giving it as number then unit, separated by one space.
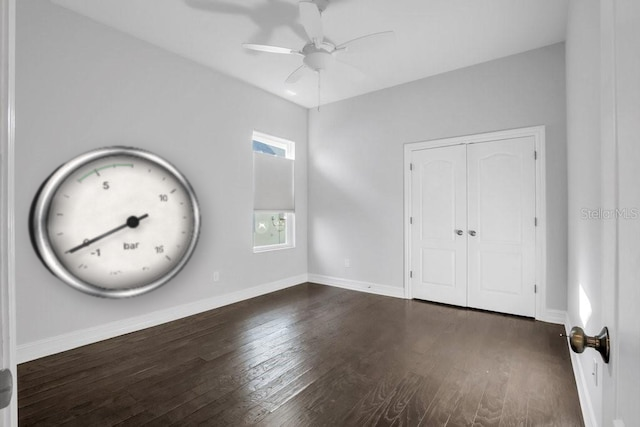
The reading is 0 bar
